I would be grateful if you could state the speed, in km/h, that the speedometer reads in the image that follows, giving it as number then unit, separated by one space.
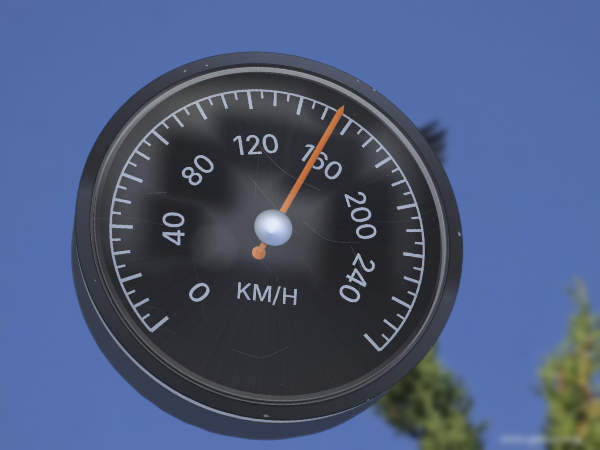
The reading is 155 km/h
